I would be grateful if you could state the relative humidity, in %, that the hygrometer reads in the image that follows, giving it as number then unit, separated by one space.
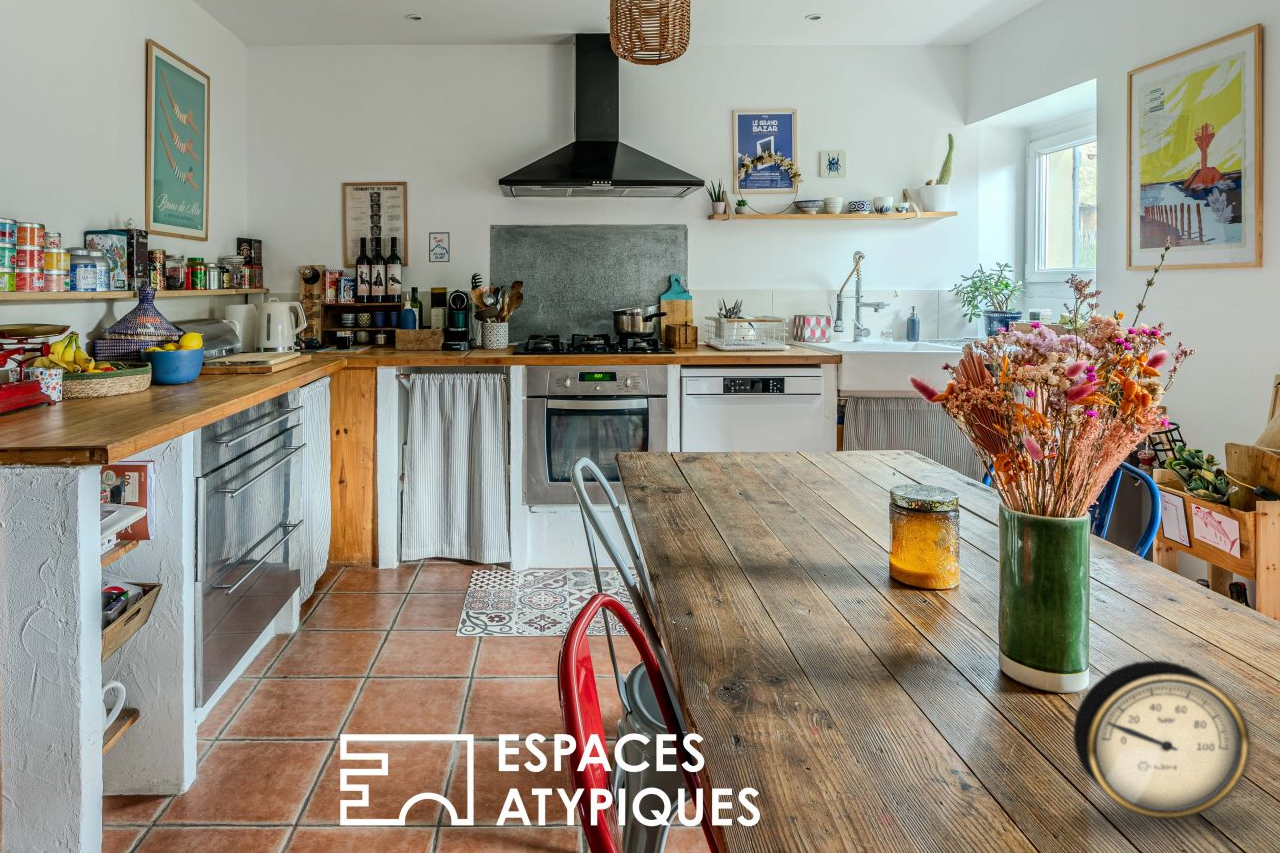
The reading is 10 %
